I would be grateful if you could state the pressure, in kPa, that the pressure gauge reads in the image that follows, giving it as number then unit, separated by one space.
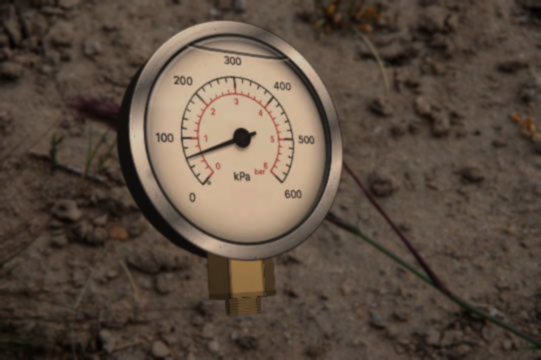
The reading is 60 kPa
